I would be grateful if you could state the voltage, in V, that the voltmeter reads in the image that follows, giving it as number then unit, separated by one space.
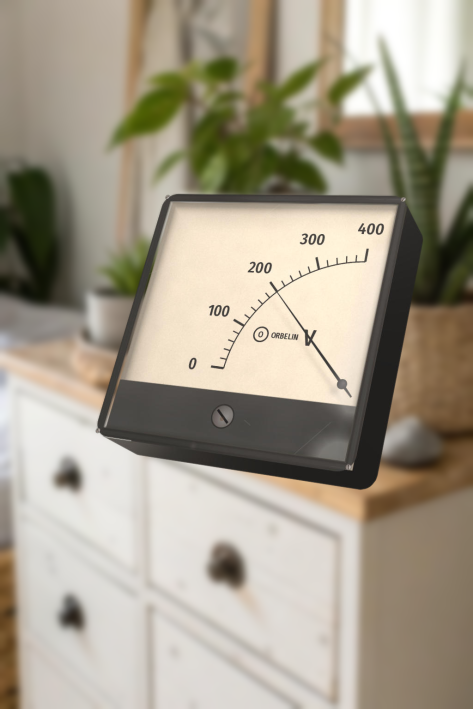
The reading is 200 V
